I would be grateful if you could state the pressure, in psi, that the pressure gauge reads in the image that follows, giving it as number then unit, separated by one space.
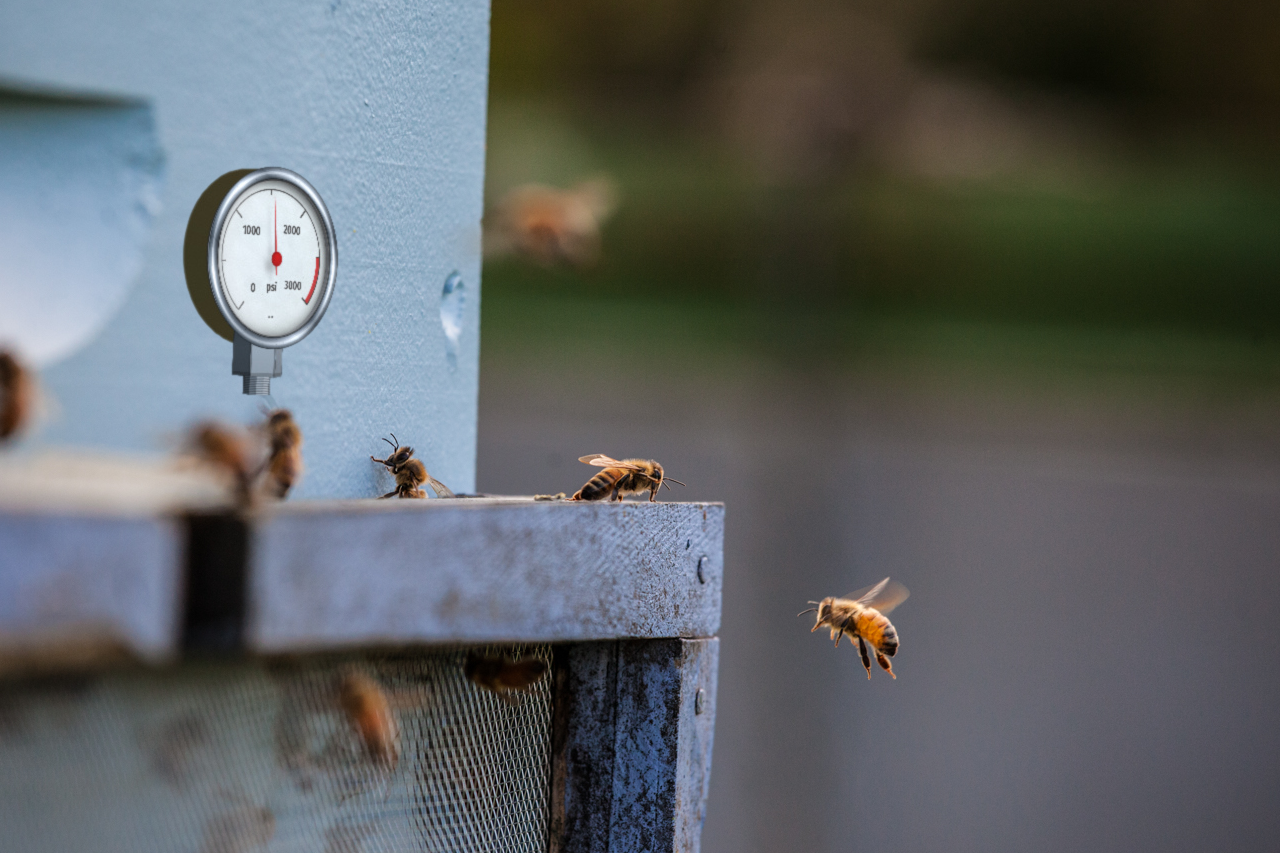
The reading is 1500 psi
